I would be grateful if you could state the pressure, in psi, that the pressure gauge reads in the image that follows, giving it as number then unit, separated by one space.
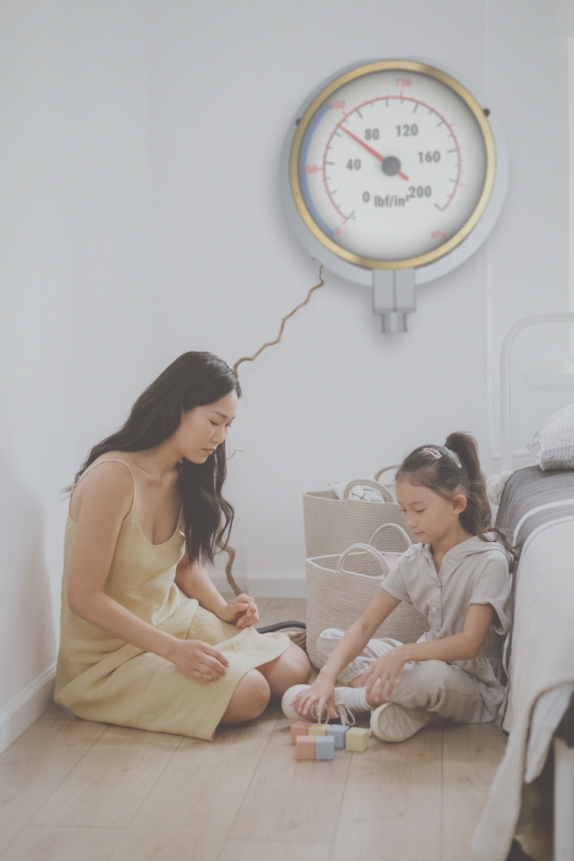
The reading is 65 psi
